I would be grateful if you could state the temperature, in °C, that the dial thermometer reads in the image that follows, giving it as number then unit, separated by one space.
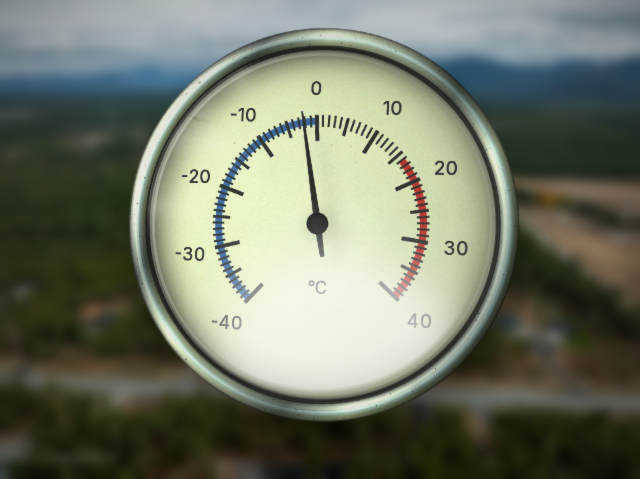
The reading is -2 °C
